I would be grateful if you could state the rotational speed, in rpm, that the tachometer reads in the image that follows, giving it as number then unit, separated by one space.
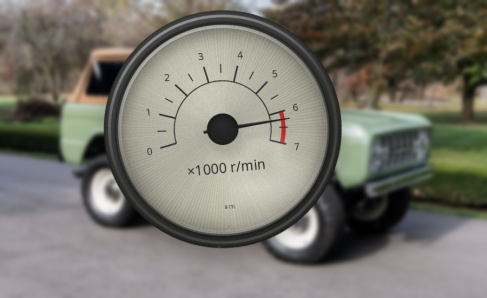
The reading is 6250 rpm
